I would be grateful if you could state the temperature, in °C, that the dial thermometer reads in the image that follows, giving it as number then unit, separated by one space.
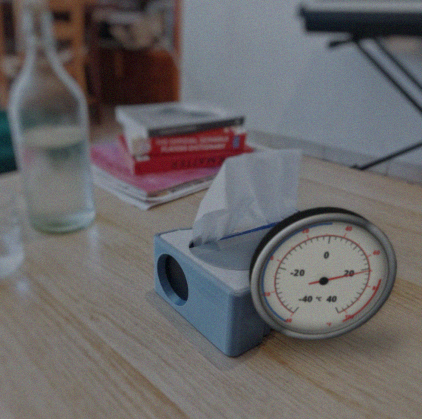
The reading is 20 °C
